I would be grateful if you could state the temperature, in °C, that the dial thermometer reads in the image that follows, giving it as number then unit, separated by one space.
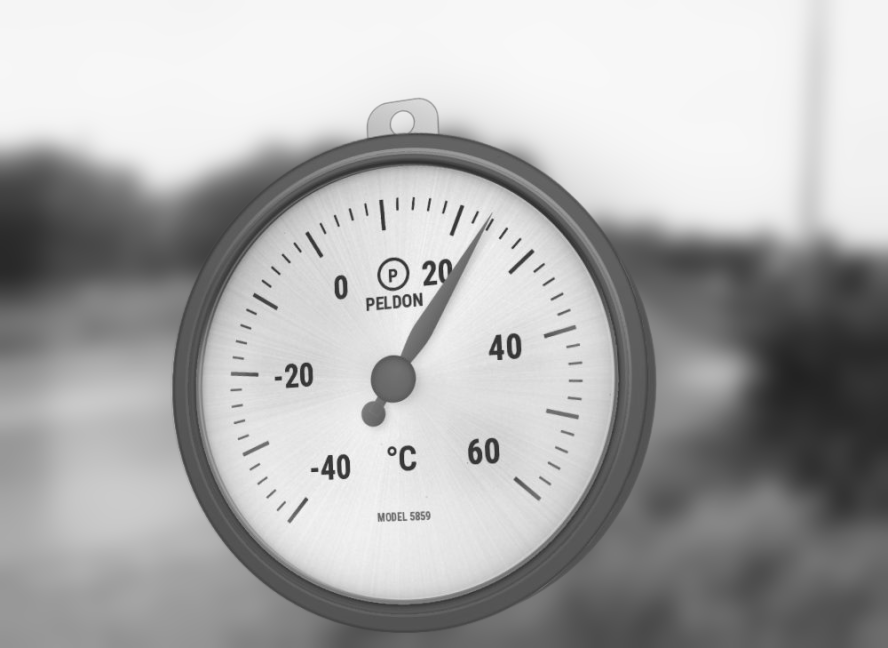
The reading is 24 °C
